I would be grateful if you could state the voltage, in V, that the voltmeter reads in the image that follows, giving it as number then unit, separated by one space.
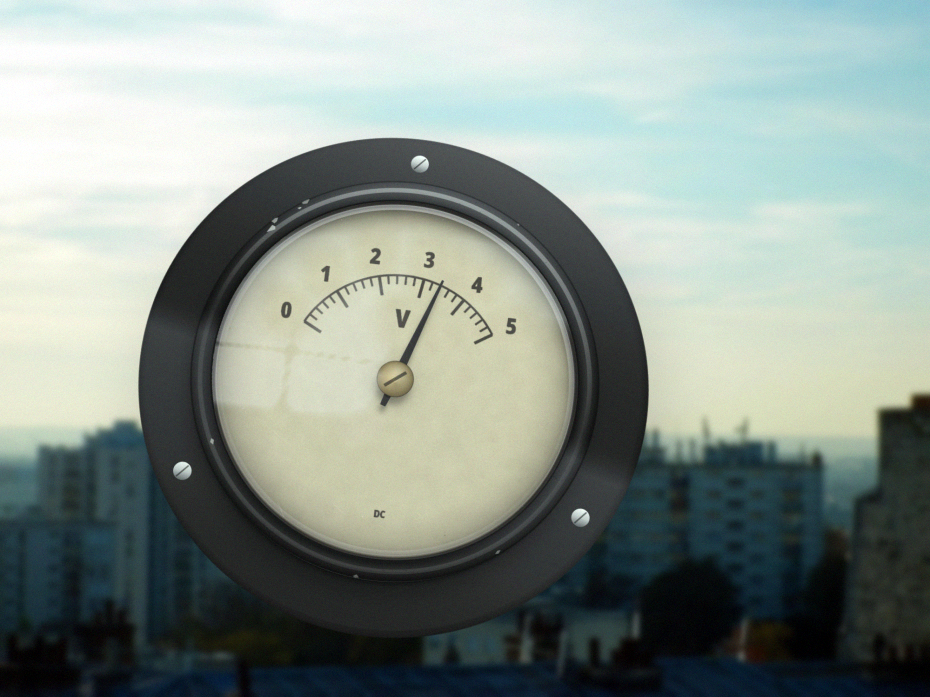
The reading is 3.4 V
